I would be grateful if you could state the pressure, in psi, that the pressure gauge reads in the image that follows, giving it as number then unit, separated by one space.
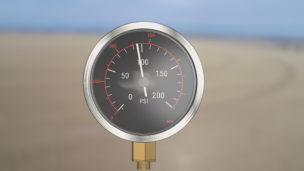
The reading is 95 psi
